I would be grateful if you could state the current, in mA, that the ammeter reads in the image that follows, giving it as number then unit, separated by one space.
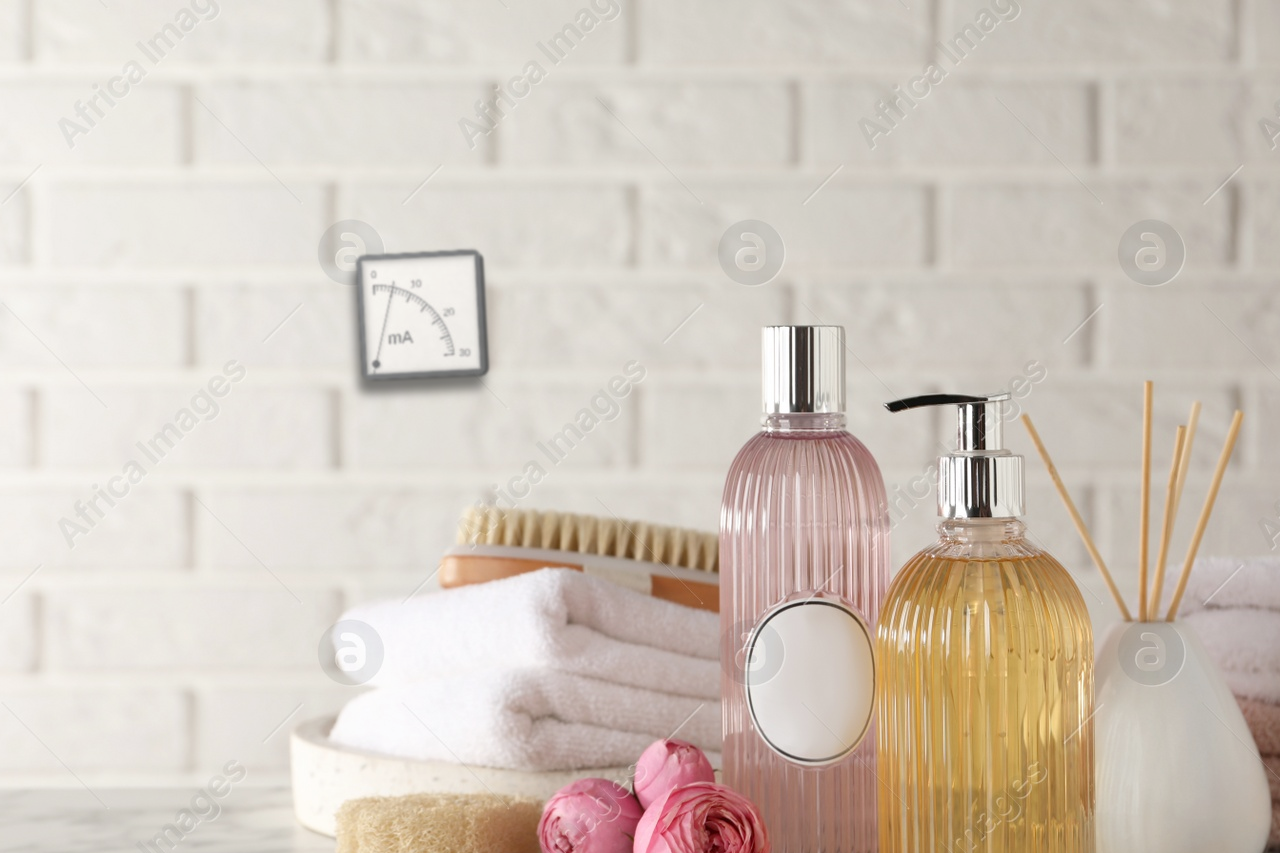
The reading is 5 mA
